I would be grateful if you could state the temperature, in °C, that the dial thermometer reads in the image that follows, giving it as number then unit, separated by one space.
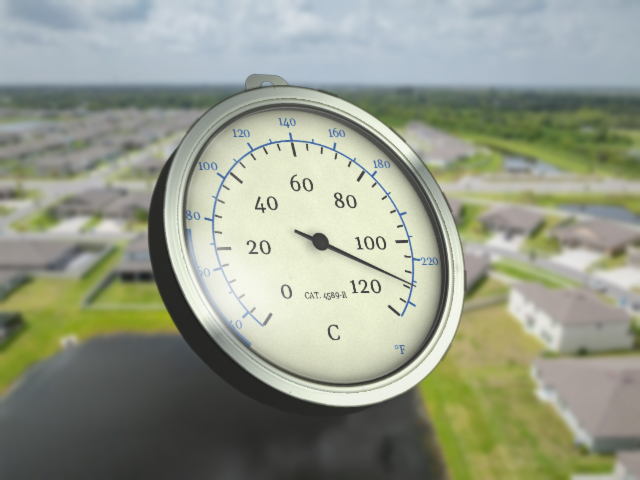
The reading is 112 °C
